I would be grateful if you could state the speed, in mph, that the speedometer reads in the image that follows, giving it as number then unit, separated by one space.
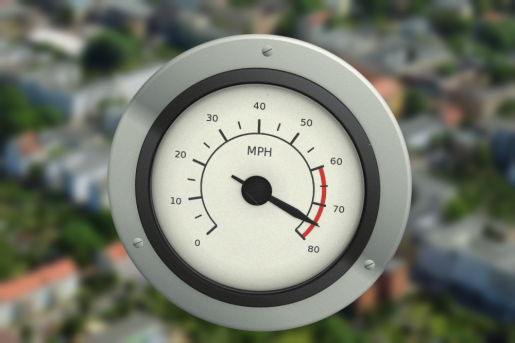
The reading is 75 mph
